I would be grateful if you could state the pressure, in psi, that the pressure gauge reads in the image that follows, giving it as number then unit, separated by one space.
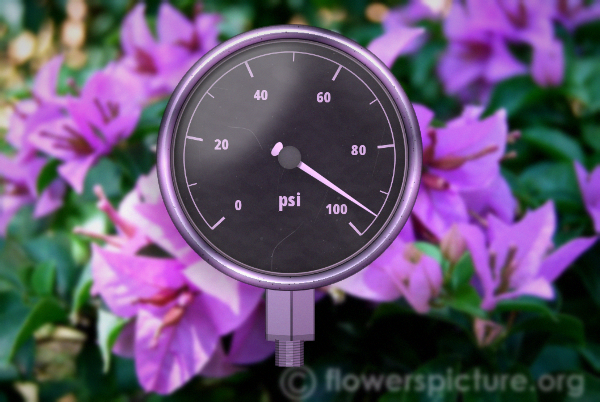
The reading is 95 psi
